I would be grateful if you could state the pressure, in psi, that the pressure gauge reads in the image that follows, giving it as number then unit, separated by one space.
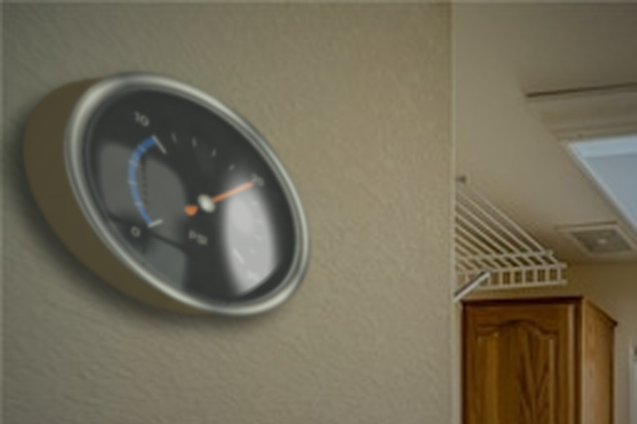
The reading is 20 psi
